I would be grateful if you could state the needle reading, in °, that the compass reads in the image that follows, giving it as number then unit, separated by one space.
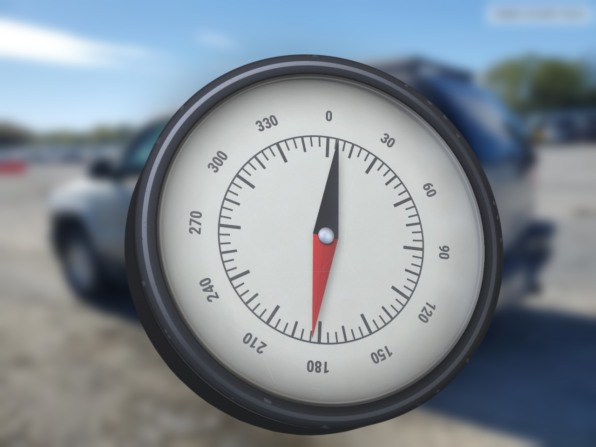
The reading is 185 °
